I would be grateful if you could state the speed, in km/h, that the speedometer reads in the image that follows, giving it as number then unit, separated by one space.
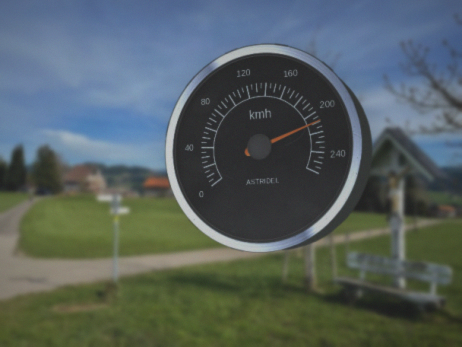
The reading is 210 km/h
